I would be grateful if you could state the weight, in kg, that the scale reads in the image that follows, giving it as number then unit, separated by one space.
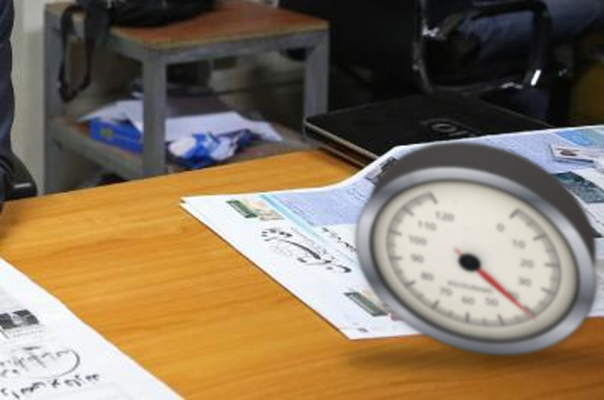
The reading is 40 kg
